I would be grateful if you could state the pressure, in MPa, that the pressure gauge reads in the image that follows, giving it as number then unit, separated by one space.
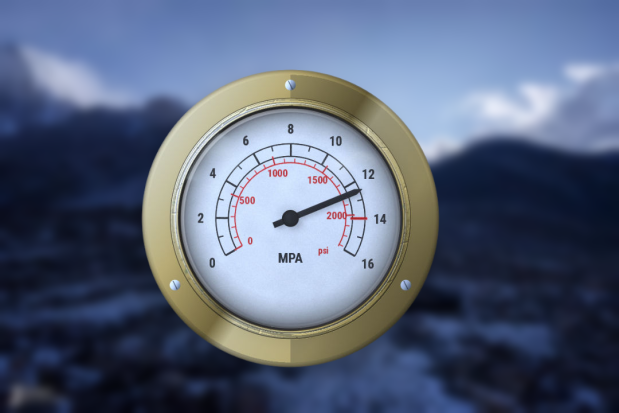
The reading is 12.5 MPa
